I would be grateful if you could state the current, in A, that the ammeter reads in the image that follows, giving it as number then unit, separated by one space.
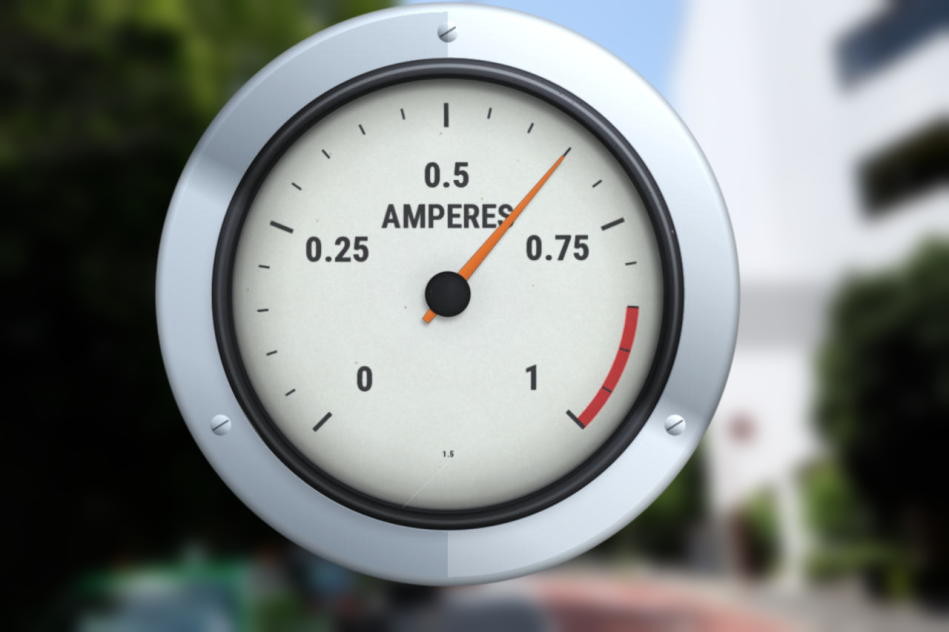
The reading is 0.65 A
